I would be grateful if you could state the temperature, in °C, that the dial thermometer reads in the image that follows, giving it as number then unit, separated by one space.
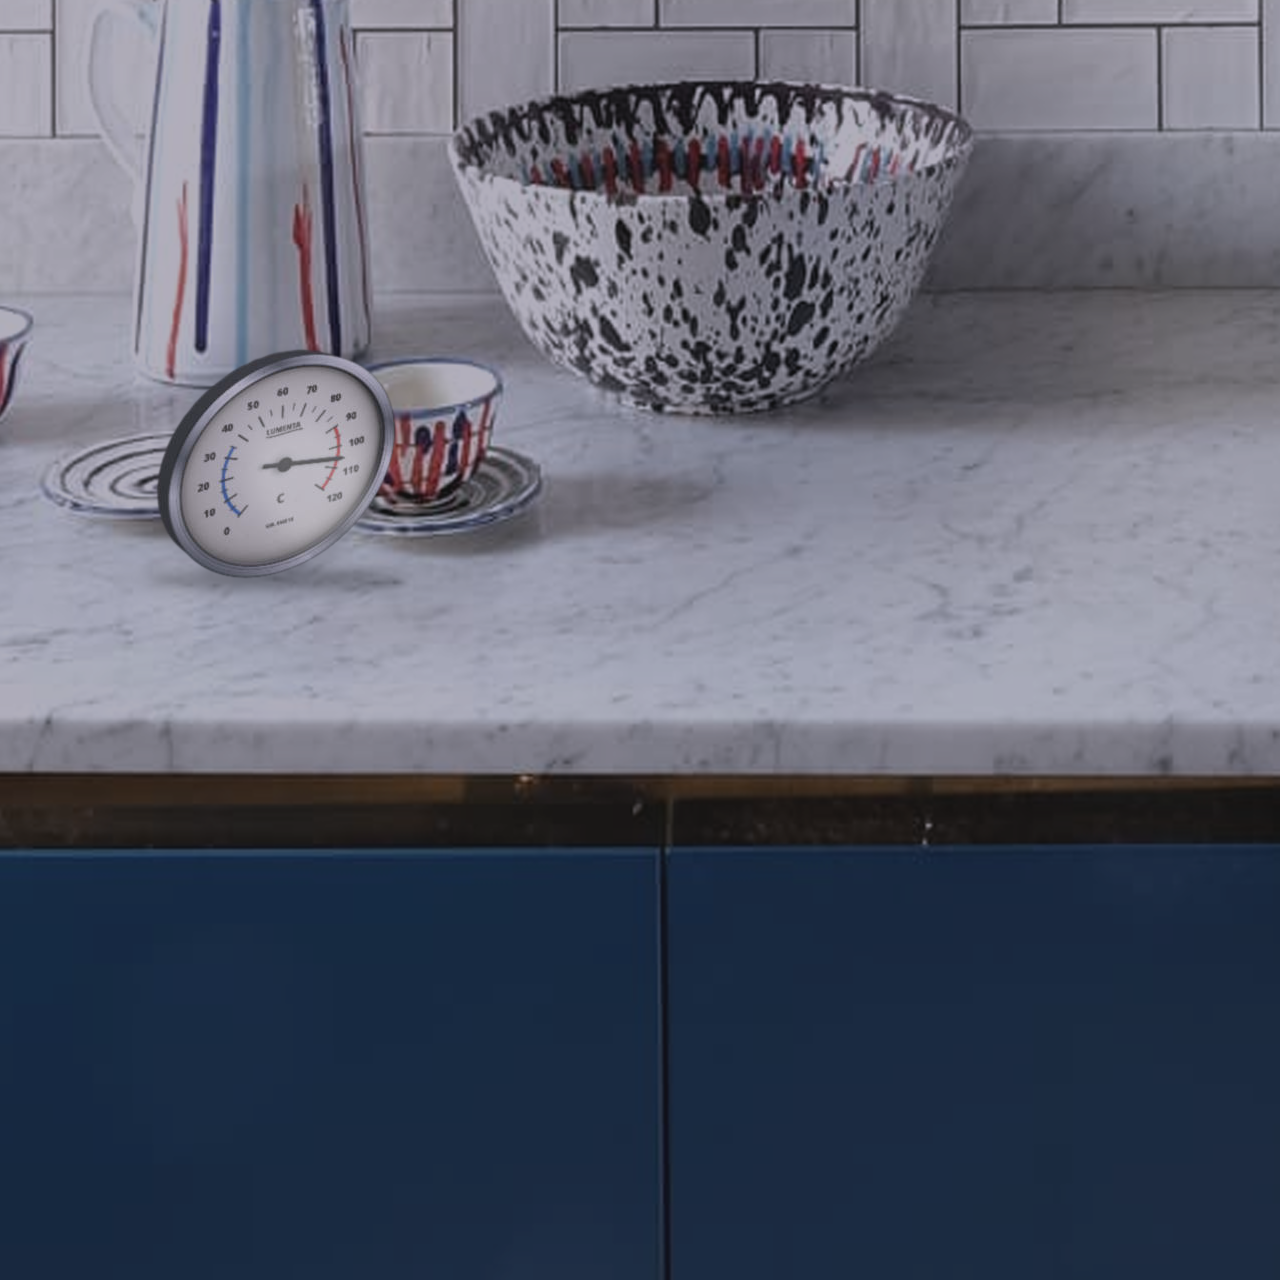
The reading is 105 °C
